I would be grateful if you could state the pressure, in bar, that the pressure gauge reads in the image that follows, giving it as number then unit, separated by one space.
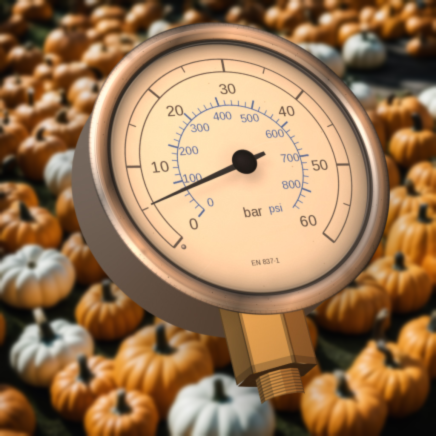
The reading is 5 bar
